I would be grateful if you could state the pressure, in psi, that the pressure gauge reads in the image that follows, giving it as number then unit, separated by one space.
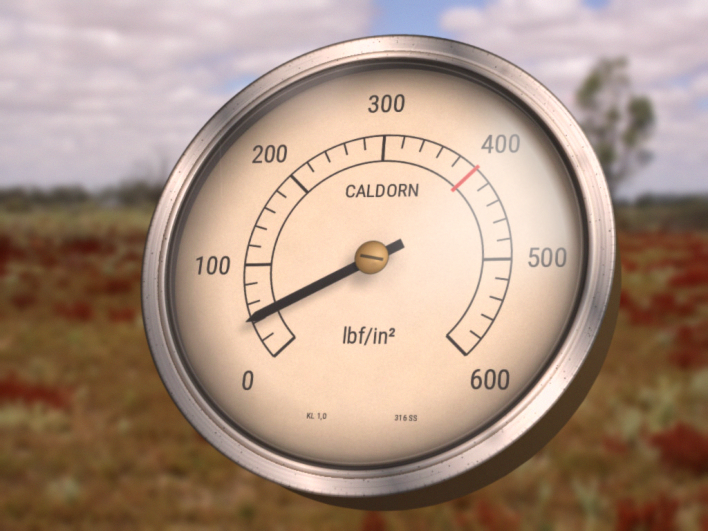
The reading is 40 psi
